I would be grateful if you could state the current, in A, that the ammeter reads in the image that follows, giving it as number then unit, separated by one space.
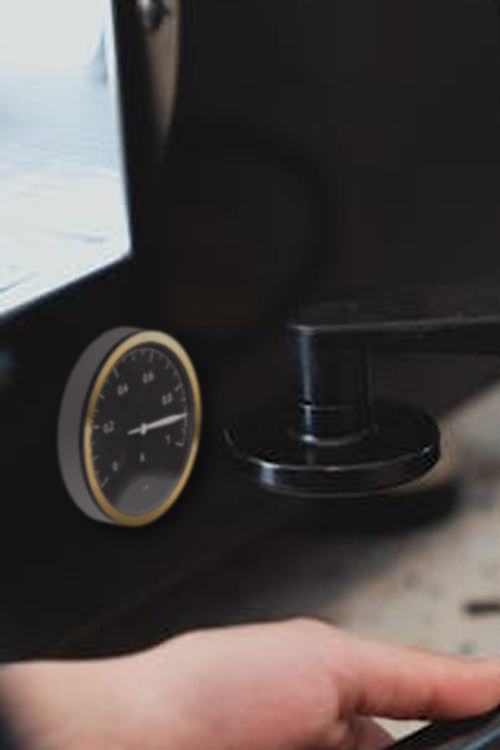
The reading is 0.9 A
